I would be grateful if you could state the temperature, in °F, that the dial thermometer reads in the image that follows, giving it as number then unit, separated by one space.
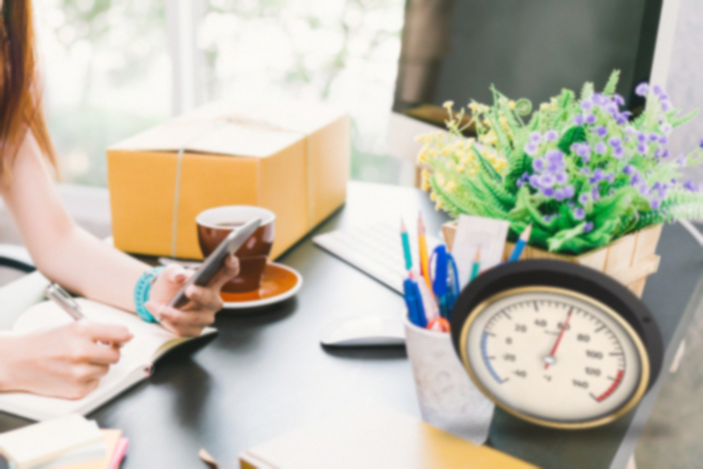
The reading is 60 °F
